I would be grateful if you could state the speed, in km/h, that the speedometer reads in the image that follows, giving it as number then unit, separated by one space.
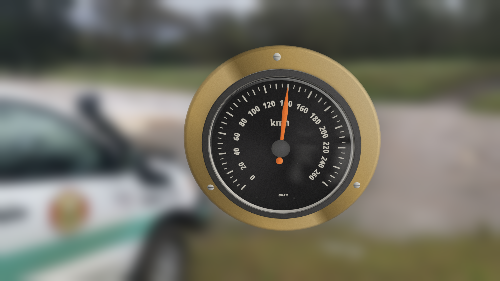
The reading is 140 km/h
